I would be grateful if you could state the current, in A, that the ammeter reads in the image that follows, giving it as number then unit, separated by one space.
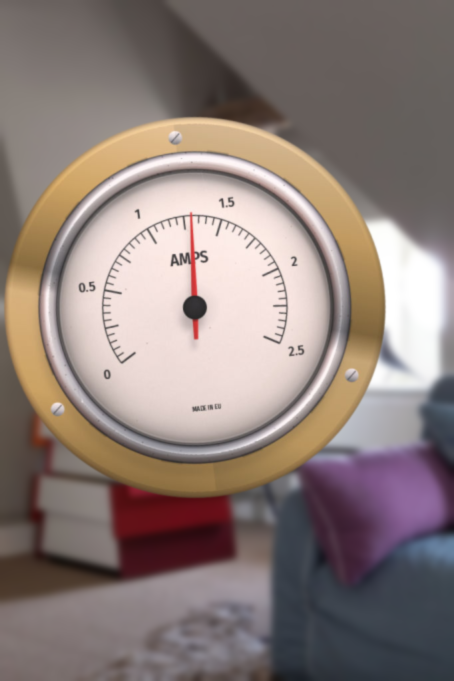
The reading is 1.3 A
